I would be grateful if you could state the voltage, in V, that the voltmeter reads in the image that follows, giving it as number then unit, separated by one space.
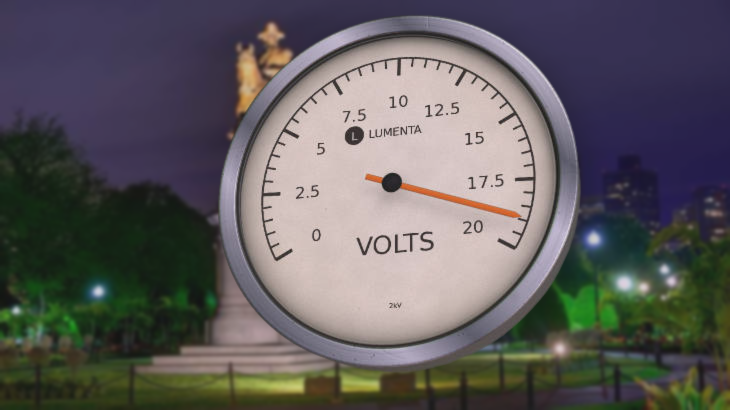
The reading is 19 V
